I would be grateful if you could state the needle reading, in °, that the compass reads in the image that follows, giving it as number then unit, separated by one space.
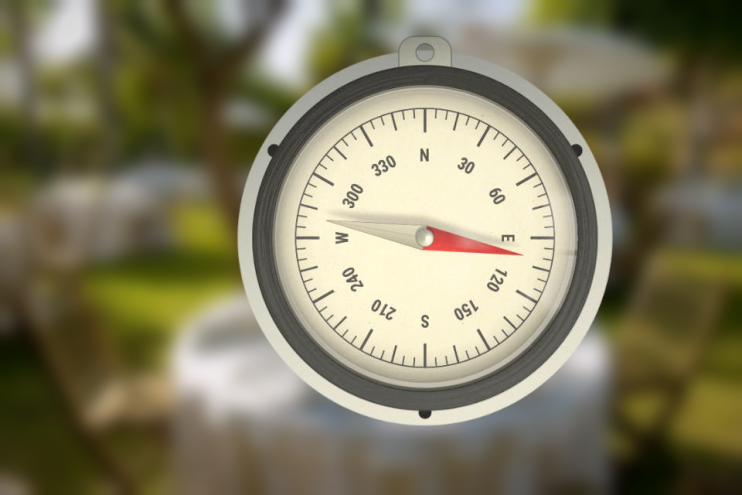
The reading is 100 °
